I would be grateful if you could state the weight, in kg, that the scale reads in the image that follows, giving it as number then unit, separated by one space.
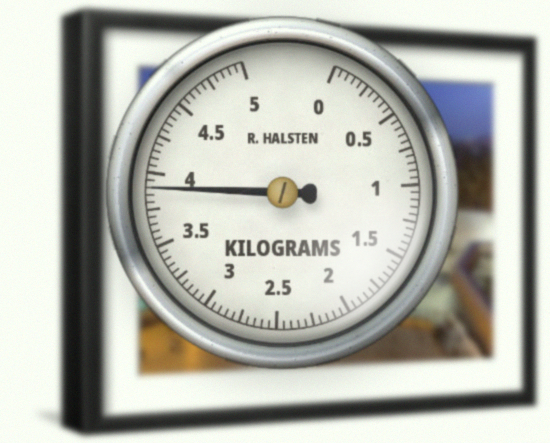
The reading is 3.9 kg
